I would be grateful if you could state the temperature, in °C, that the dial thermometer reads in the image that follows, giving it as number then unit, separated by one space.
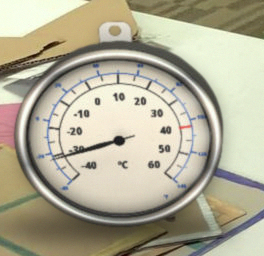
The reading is -30 °C
